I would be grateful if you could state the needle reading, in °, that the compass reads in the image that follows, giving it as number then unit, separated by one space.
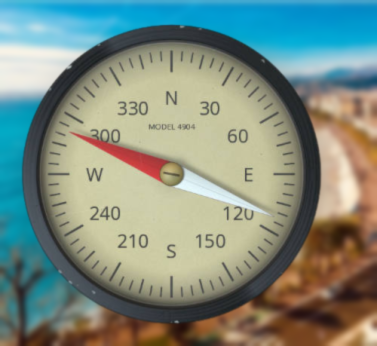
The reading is 292.5 °
